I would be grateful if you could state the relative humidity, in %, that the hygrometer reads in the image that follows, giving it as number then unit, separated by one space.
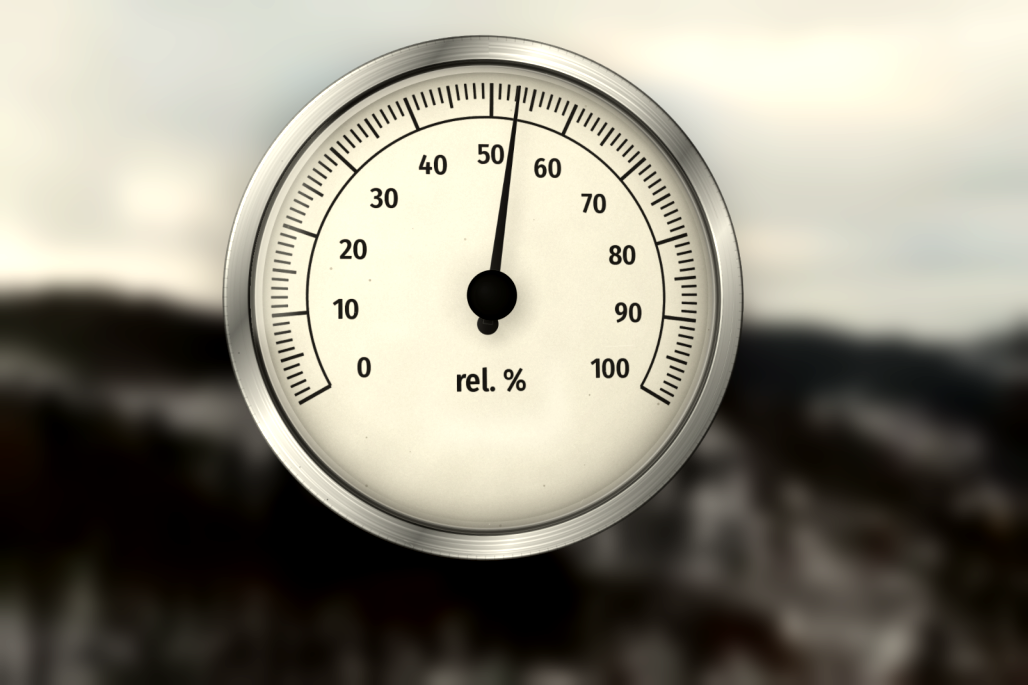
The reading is 53 %
